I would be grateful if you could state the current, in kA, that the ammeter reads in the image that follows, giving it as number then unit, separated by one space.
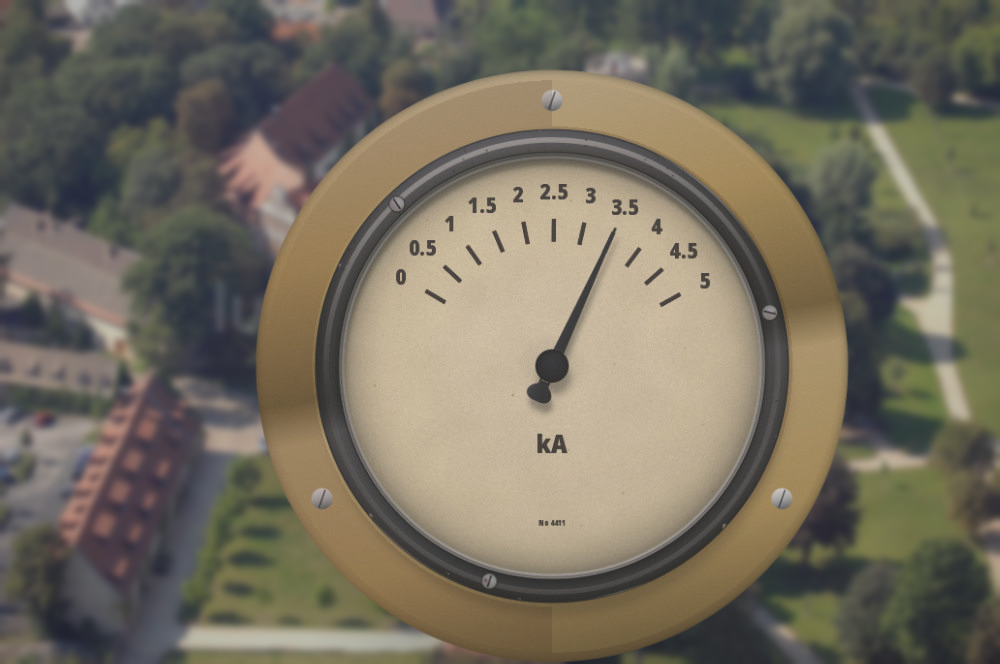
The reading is 3.5 kA
